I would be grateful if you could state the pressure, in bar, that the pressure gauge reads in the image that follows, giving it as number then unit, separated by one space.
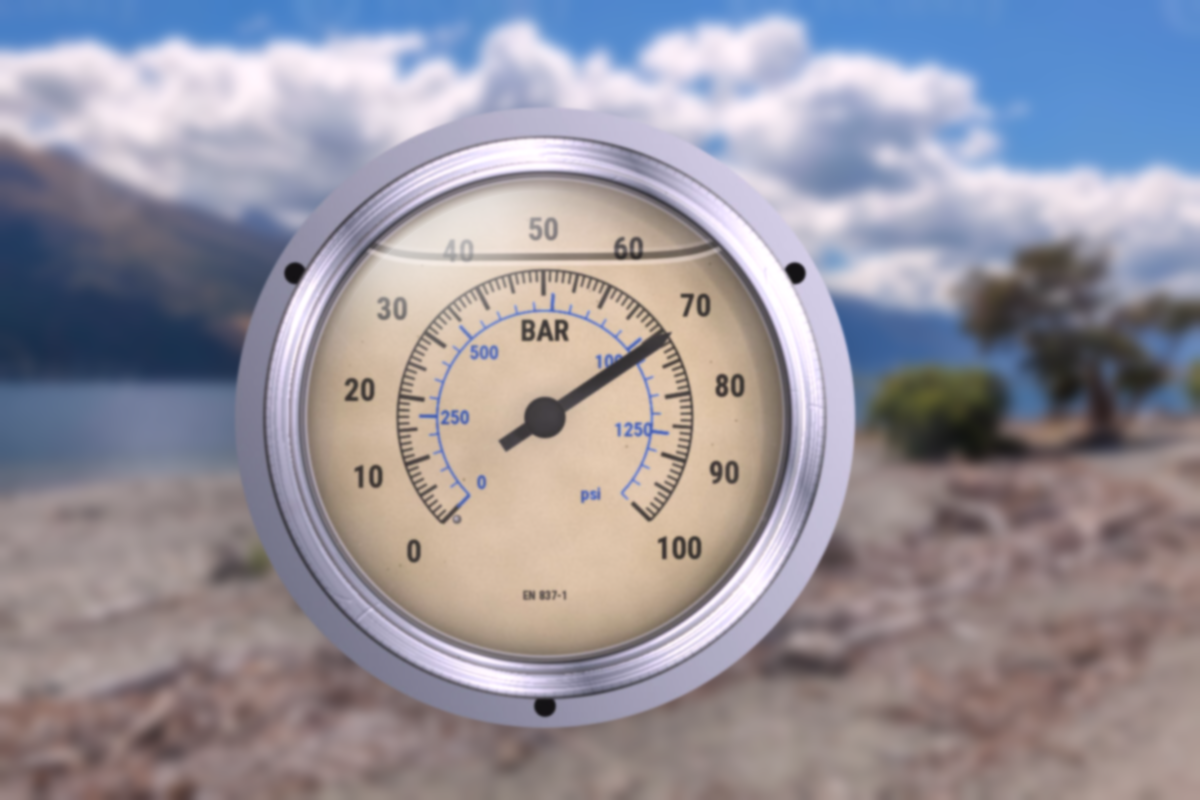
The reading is 71 bar
